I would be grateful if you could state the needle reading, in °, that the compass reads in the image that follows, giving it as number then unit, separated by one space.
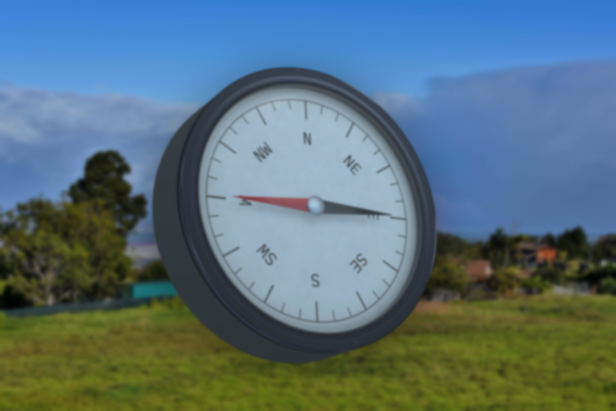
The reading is 270 °
